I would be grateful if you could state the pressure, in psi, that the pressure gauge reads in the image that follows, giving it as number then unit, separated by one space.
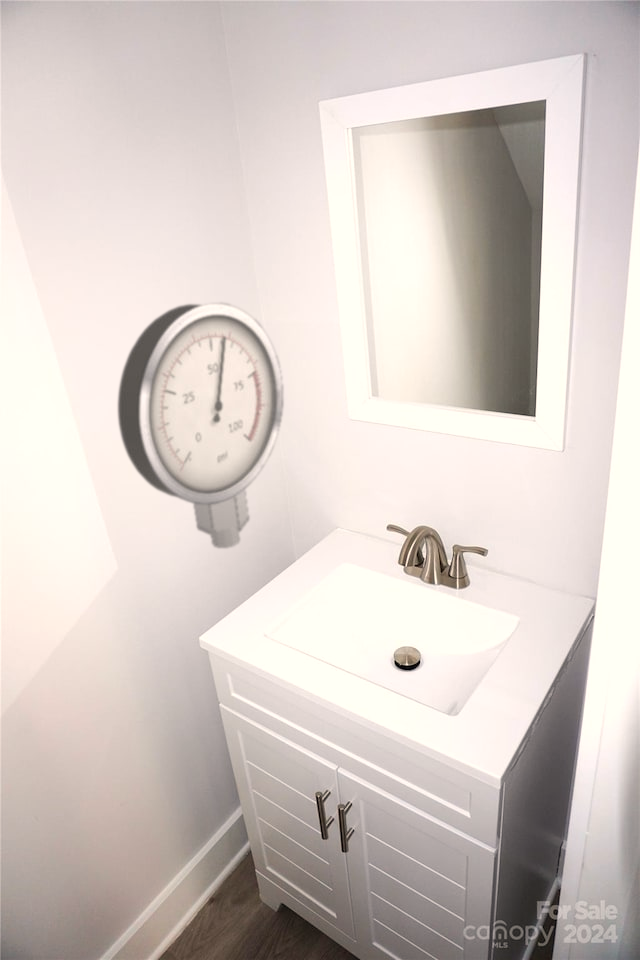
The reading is 55 psi
